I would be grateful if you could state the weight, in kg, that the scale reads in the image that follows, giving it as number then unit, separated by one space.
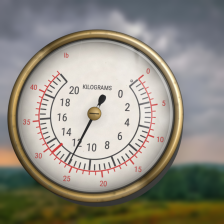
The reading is 11.6 kg
